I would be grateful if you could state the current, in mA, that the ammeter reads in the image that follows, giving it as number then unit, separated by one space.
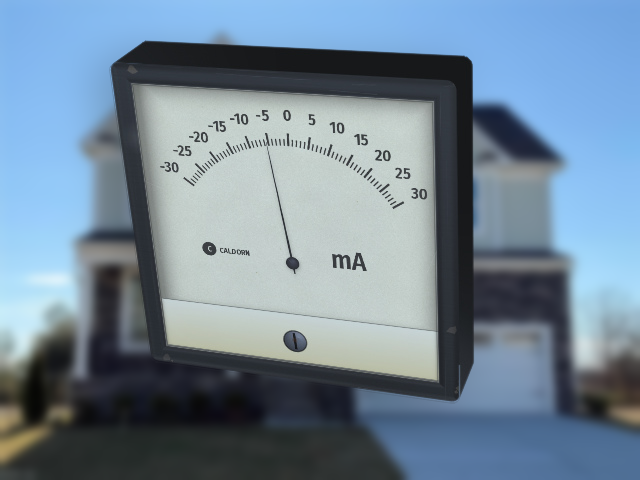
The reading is -5 mA
